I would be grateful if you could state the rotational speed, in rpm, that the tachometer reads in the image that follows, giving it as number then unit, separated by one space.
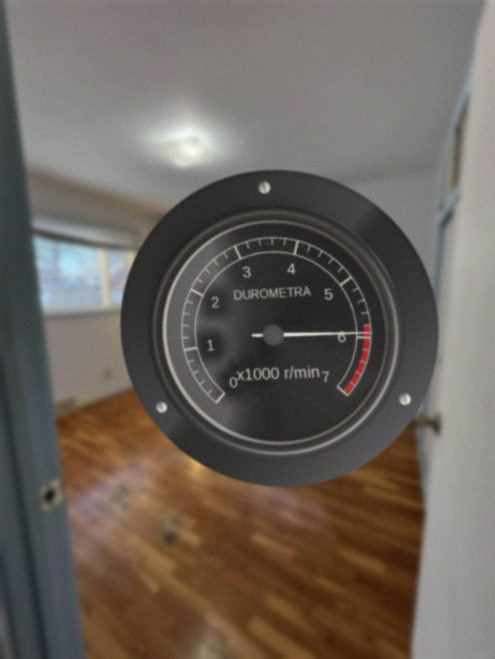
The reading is 5900 rpm
